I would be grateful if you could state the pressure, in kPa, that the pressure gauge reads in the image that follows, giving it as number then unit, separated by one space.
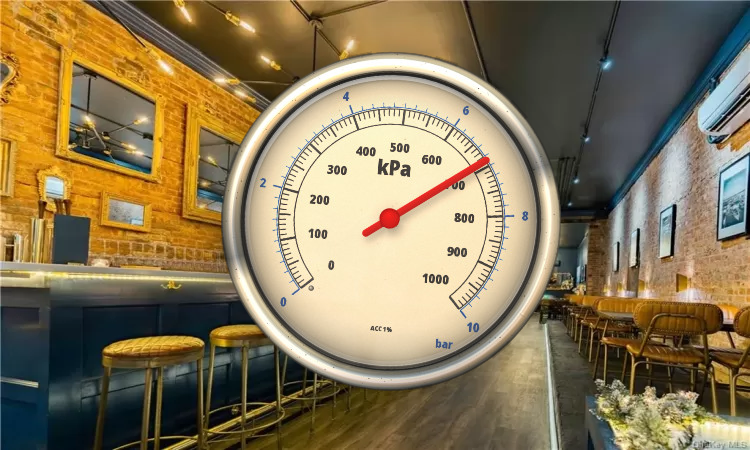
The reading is 690 kPa
